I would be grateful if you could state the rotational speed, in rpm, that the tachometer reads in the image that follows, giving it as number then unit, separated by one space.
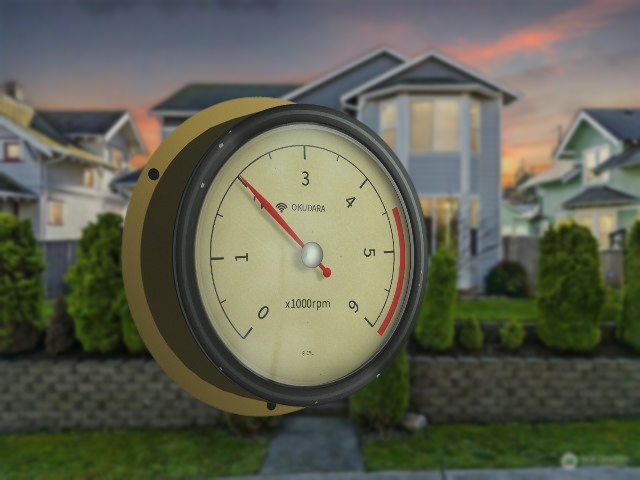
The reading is 2000 rpm
